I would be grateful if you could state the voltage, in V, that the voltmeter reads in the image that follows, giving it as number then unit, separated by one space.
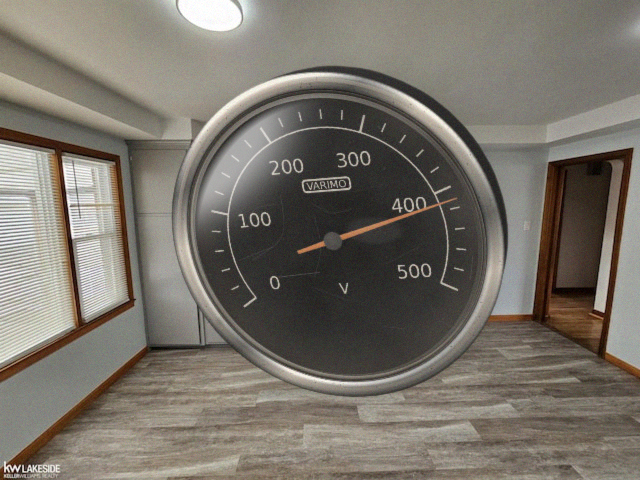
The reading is 410 V
